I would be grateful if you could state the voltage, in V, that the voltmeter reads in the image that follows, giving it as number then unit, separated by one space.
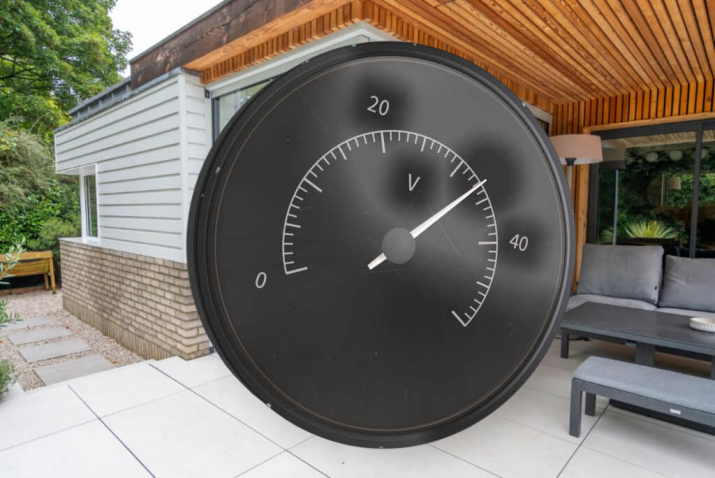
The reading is 33 V
